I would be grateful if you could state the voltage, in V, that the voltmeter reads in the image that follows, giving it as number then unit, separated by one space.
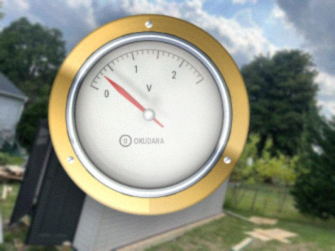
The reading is 0.3 V
